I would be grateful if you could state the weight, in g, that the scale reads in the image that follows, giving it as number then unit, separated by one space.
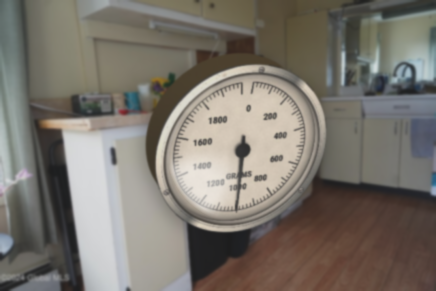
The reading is 1000 g
